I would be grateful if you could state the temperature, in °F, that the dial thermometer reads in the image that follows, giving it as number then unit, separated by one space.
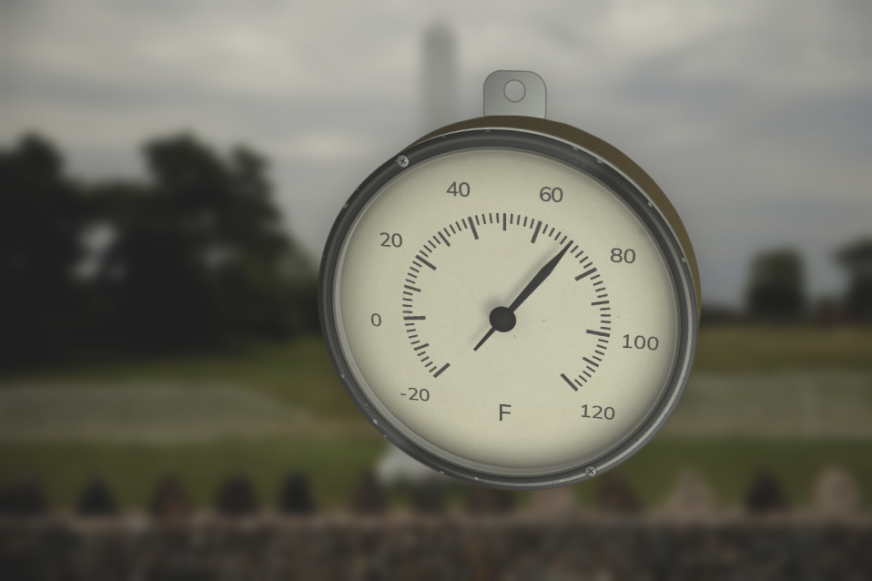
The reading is 70 °F
